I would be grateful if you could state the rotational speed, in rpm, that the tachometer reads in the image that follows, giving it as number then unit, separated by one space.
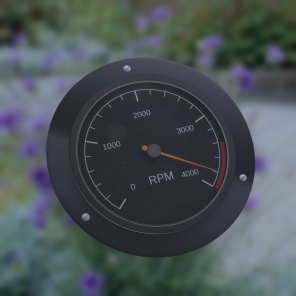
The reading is 3800 rpm
